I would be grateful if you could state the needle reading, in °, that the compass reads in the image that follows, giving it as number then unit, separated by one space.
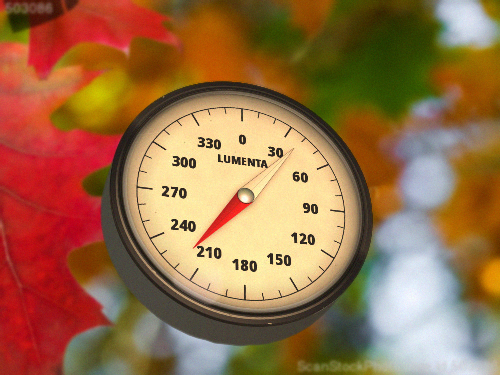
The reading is 220 °
